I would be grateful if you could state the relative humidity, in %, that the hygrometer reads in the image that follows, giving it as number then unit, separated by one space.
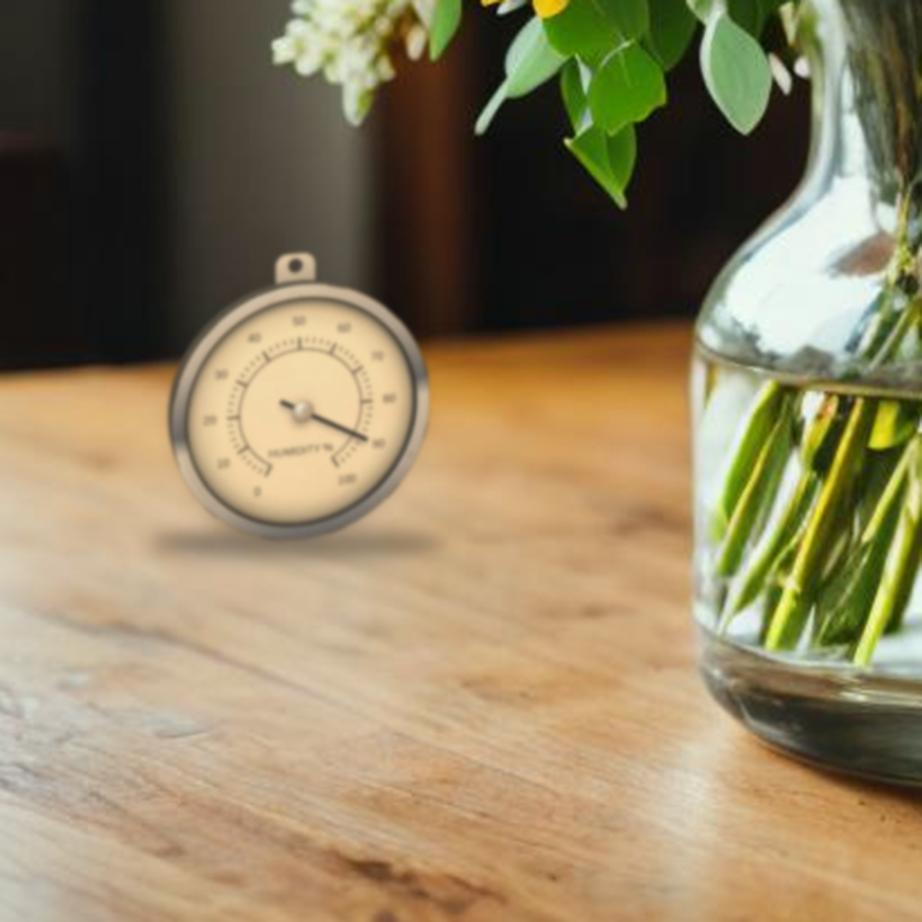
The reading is 90 %
